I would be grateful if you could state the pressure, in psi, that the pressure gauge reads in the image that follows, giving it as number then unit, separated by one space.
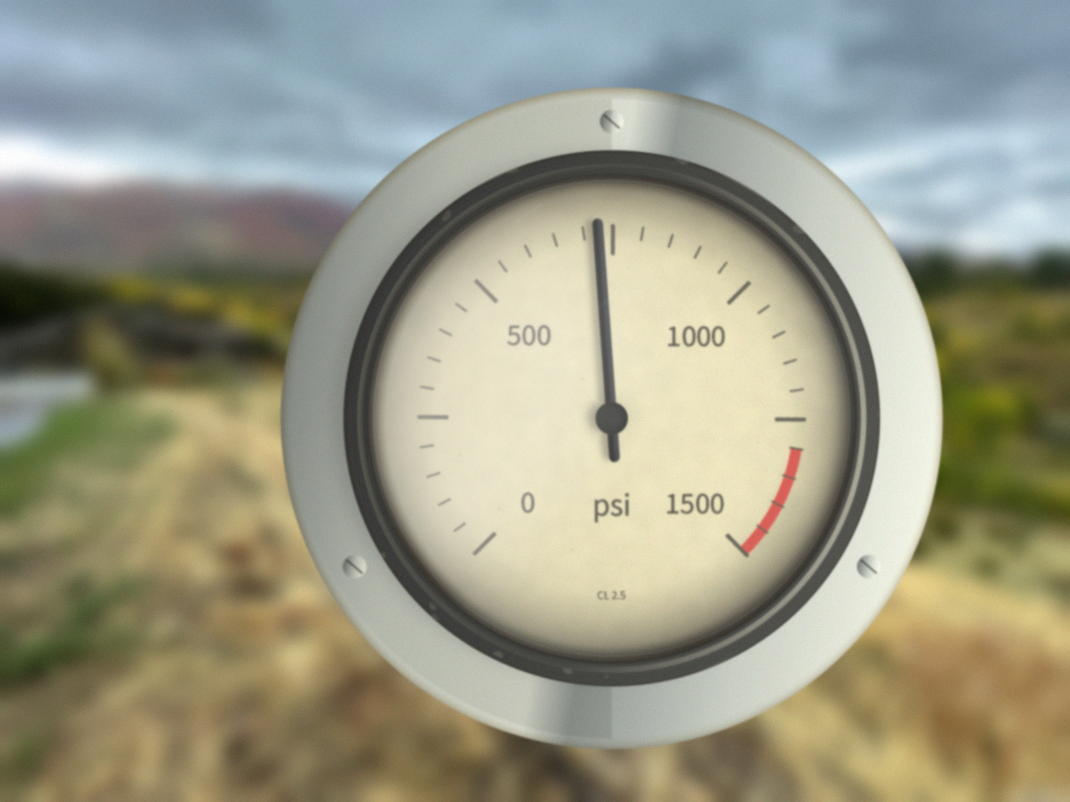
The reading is 725 psi
